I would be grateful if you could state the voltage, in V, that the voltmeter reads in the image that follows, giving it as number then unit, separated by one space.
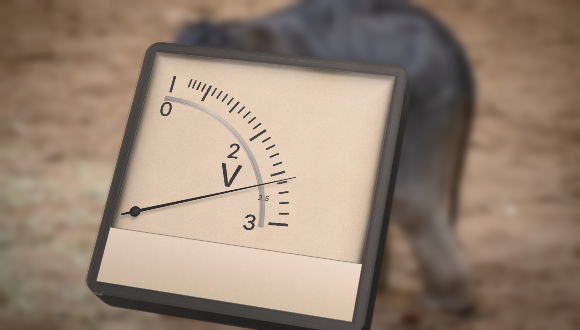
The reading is 2.6 V
